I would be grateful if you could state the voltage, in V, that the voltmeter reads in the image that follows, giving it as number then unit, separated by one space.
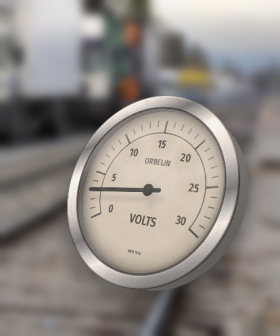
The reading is 3 V
